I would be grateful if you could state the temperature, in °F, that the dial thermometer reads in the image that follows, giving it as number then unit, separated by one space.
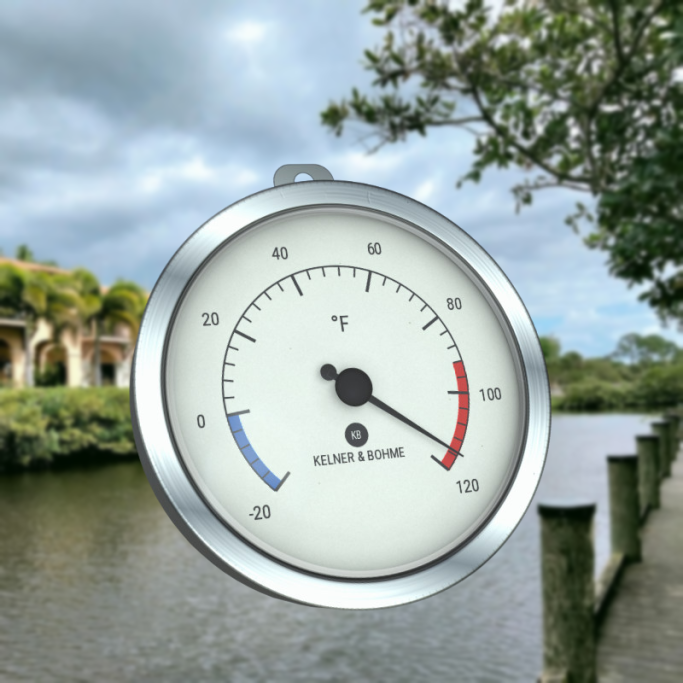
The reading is 116 °F
